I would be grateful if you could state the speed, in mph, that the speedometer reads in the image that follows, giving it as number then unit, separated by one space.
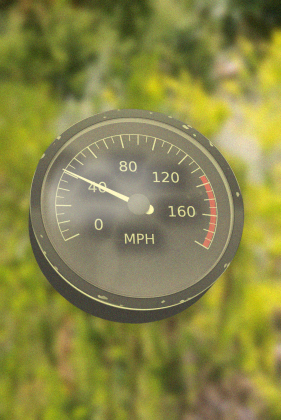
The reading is 40 mph
